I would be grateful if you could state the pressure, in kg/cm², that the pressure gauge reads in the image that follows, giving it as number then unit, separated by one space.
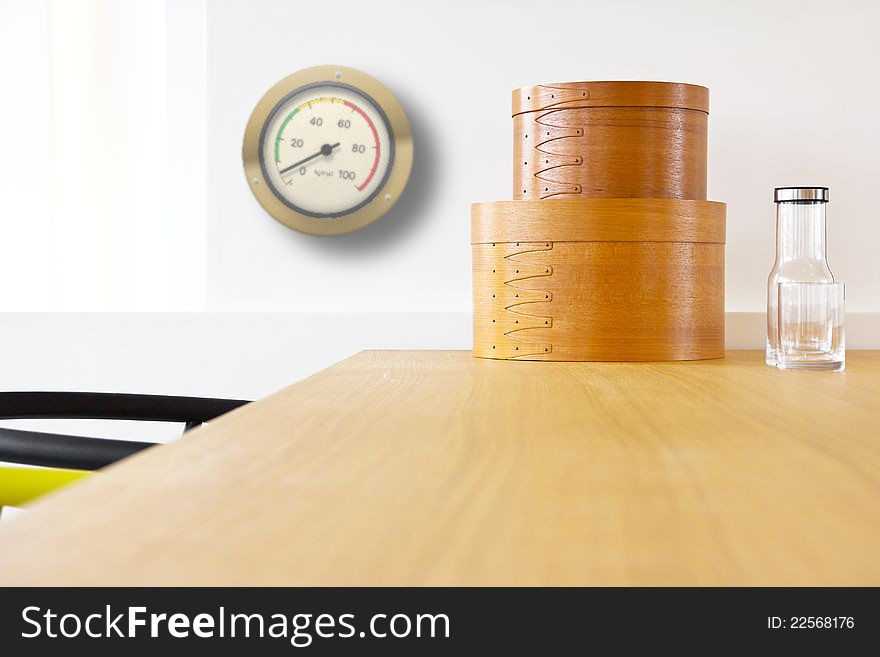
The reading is 5 kg/cm²
